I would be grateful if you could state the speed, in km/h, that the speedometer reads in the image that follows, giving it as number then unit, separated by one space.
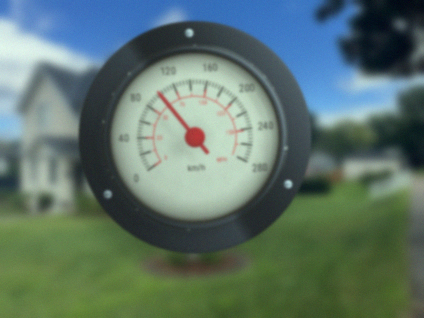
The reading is 100 km/h
